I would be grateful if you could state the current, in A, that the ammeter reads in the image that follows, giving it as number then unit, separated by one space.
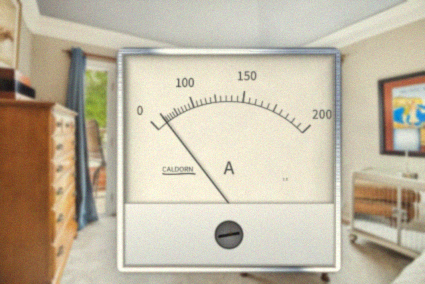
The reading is 50 A
